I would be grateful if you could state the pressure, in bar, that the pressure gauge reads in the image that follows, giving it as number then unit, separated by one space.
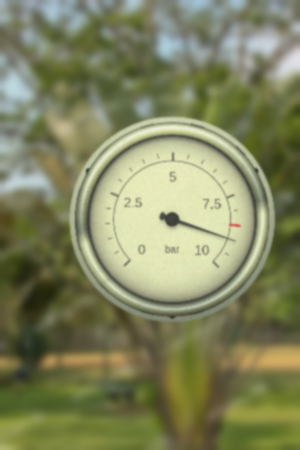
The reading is 9 bar
